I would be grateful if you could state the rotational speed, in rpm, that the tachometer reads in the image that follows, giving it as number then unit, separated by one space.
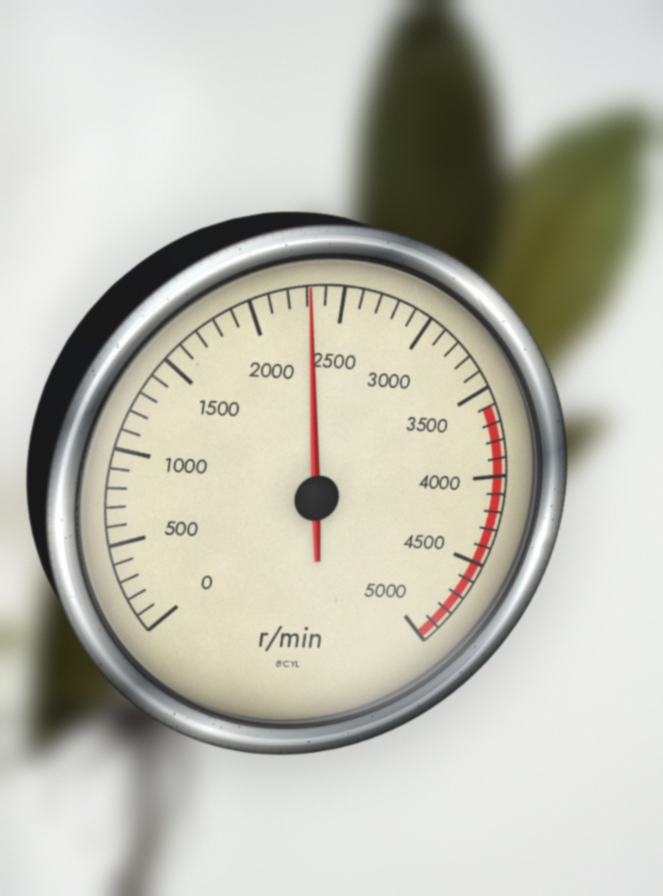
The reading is 2300 rpm
